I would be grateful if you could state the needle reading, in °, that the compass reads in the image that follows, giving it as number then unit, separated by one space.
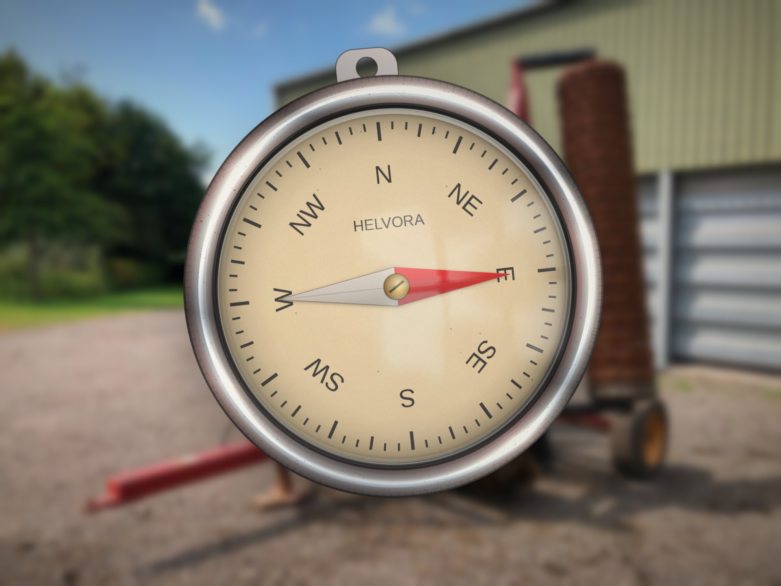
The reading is 90 °
